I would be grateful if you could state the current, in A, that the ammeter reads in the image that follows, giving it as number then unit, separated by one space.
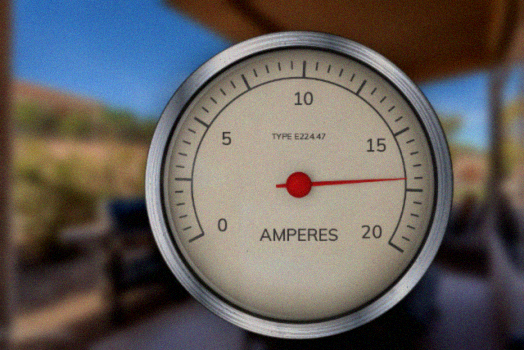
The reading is 17 A
